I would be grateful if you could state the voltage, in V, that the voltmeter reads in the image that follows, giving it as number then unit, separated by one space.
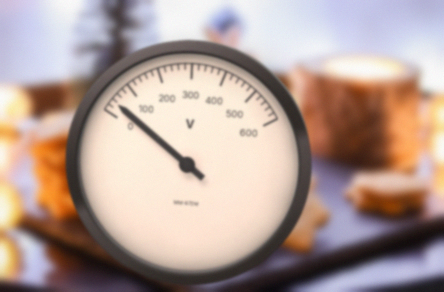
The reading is 40 V
